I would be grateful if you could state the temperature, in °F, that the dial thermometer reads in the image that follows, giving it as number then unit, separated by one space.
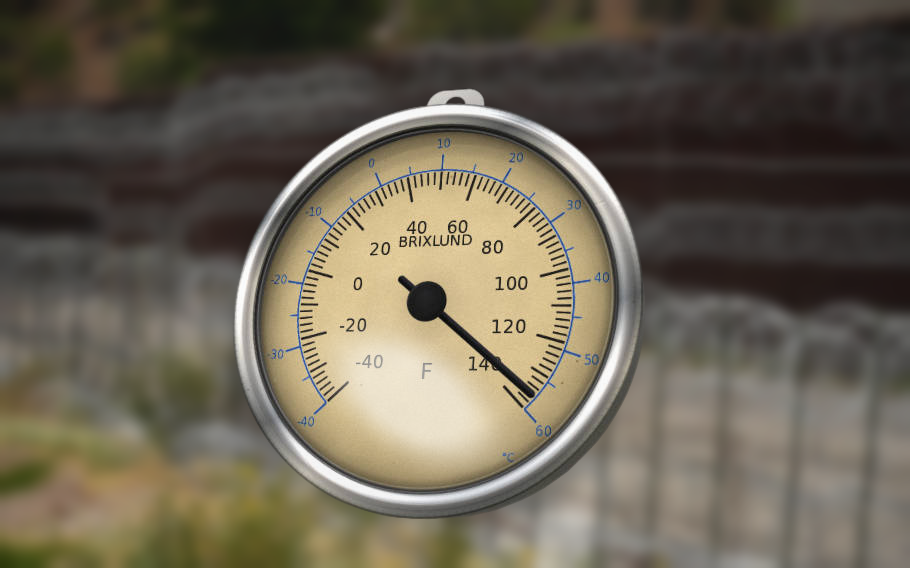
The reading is 136 °F
